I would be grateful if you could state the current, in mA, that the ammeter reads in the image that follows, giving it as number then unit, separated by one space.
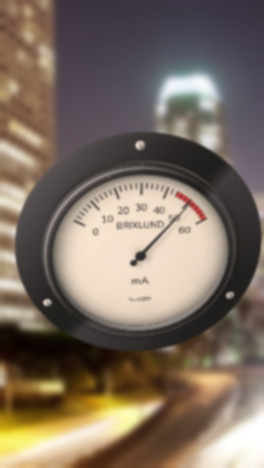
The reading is 50 mA
